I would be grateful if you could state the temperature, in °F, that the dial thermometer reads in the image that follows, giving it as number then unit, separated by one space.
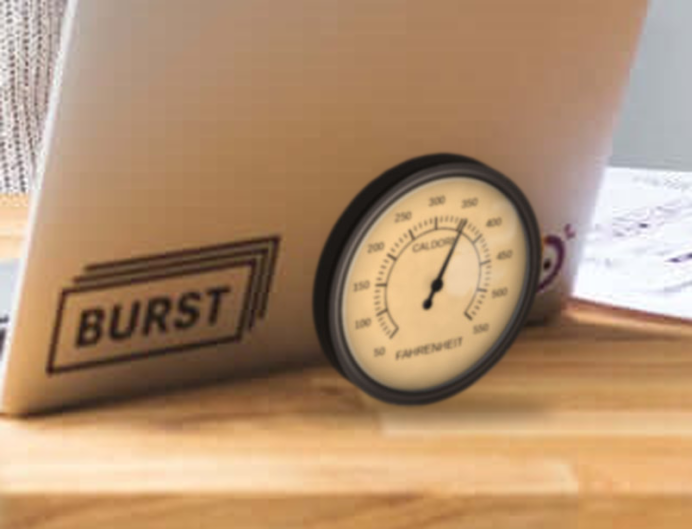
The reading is 350 °F
